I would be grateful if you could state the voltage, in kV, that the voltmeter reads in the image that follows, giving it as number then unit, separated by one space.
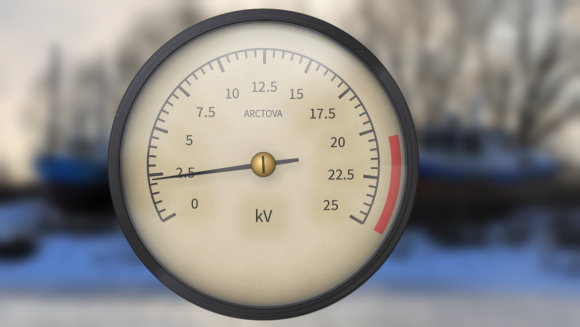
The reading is 2.25 kV
